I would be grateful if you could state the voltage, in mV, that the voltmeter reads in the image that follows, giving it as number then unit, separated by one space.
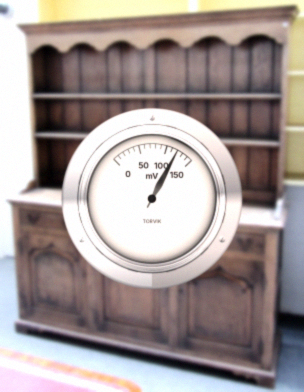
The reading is 120 mV
